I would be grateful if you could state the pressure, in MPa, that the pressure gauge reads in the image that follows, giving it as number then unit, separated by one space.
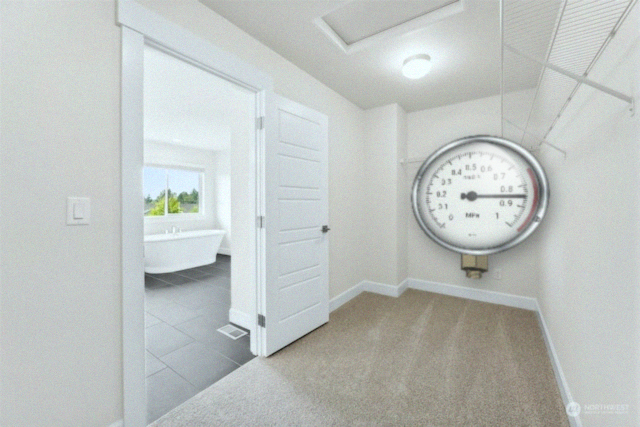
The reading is 0.85 MPa
